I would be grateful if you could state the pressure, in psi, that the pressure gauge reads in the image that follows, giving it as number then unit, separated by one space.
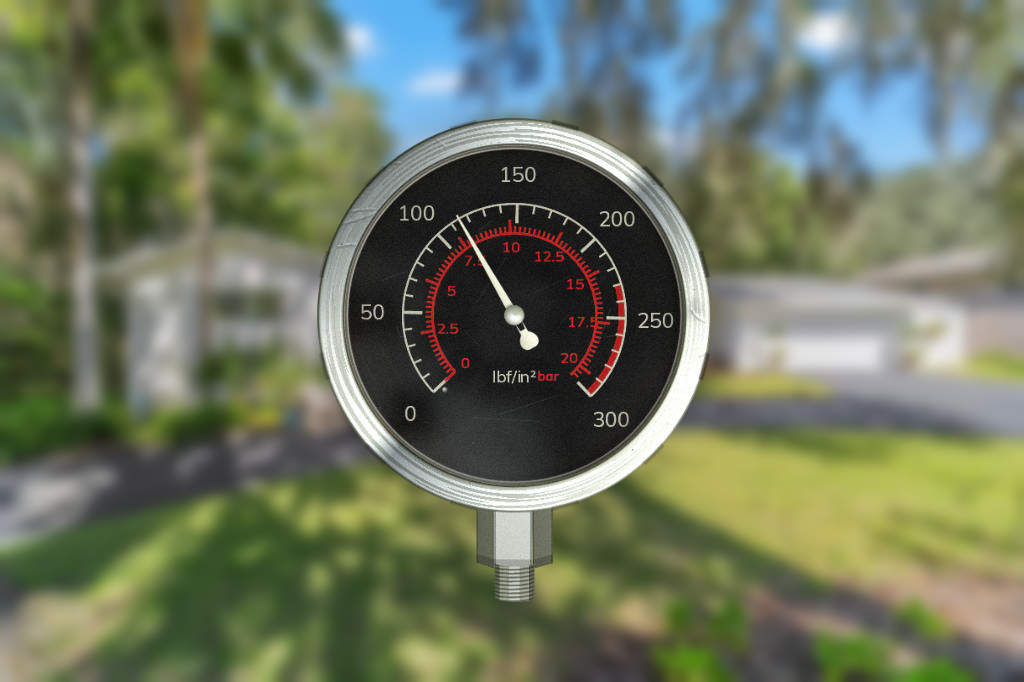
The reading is 115 psi
